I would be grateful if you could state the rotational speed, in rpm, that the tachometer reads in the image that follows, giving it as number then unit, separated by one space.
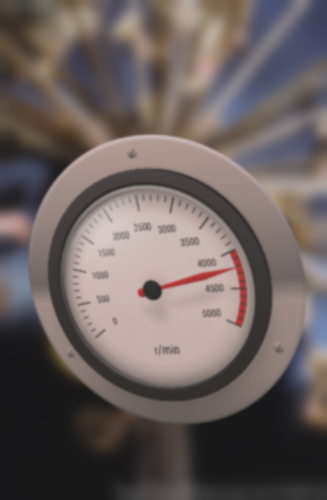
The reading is 4200 rpm
